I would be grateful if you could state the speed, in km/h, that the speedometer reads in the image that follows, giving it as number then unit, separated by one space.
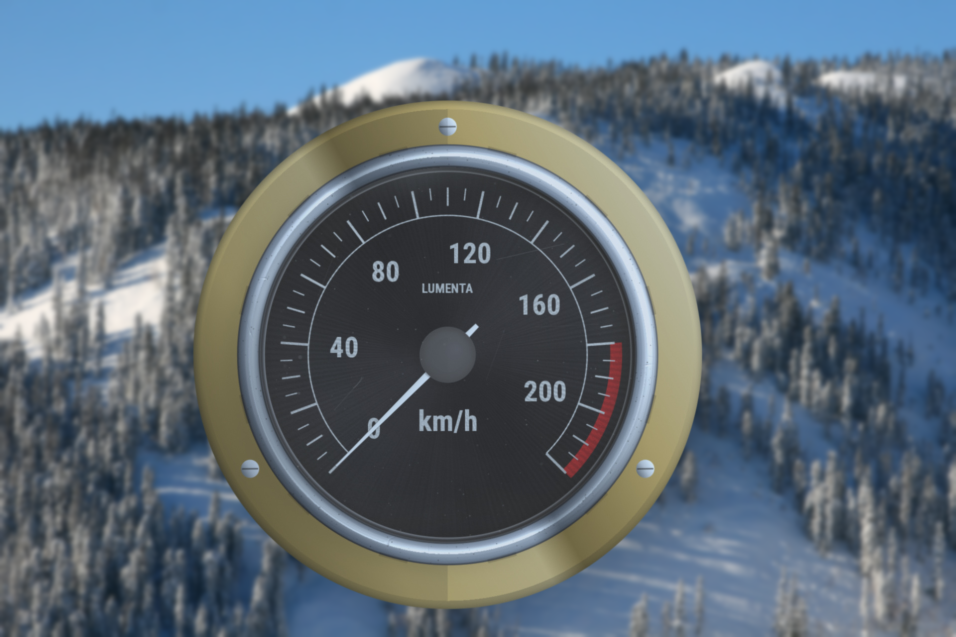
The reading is 0 km/h
